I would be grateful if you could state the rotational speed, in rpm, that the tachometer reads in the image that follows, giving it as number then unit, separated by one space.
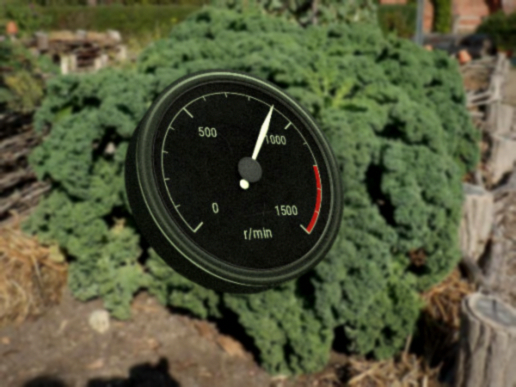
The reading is 900 rpm
